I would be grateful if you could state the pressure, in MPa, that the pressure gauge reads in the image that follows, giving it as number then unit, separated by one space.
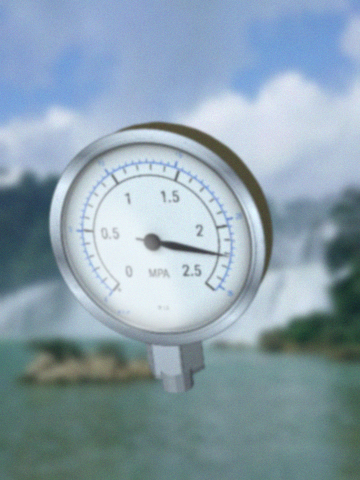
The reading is 2.2 MPa
